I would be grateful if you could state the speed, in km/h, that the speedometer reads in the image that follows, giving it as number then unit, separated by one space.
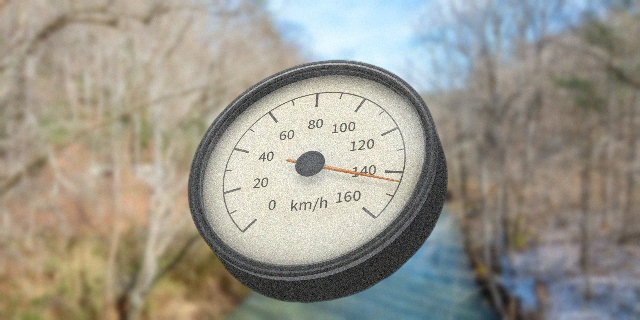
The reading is 145 km/h
